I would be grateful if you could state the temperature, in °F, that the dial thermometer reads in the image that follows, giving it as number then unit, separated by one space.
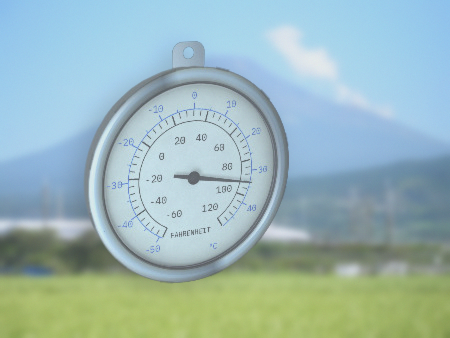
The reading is 92 °F
